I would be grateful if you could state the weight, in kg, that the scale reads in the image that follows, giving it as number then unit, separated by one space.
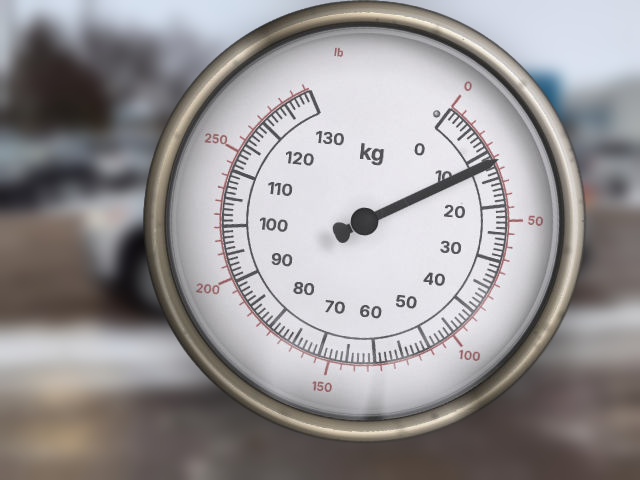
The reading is 12 kg
